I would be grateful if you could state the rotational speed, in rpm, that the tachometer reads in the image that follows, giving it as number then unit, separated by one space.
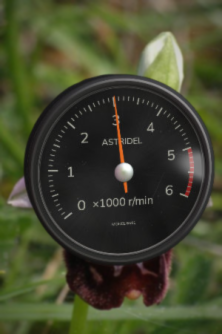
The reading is 3000 rpm
